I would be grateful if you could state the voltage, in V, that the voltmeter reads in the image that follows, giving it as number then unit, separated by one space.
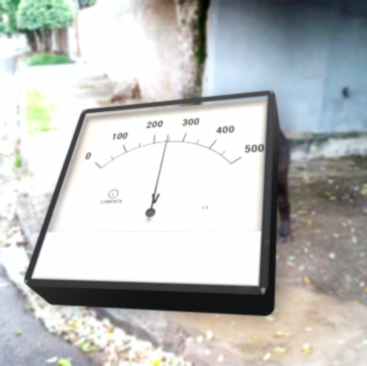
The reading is 250 V
